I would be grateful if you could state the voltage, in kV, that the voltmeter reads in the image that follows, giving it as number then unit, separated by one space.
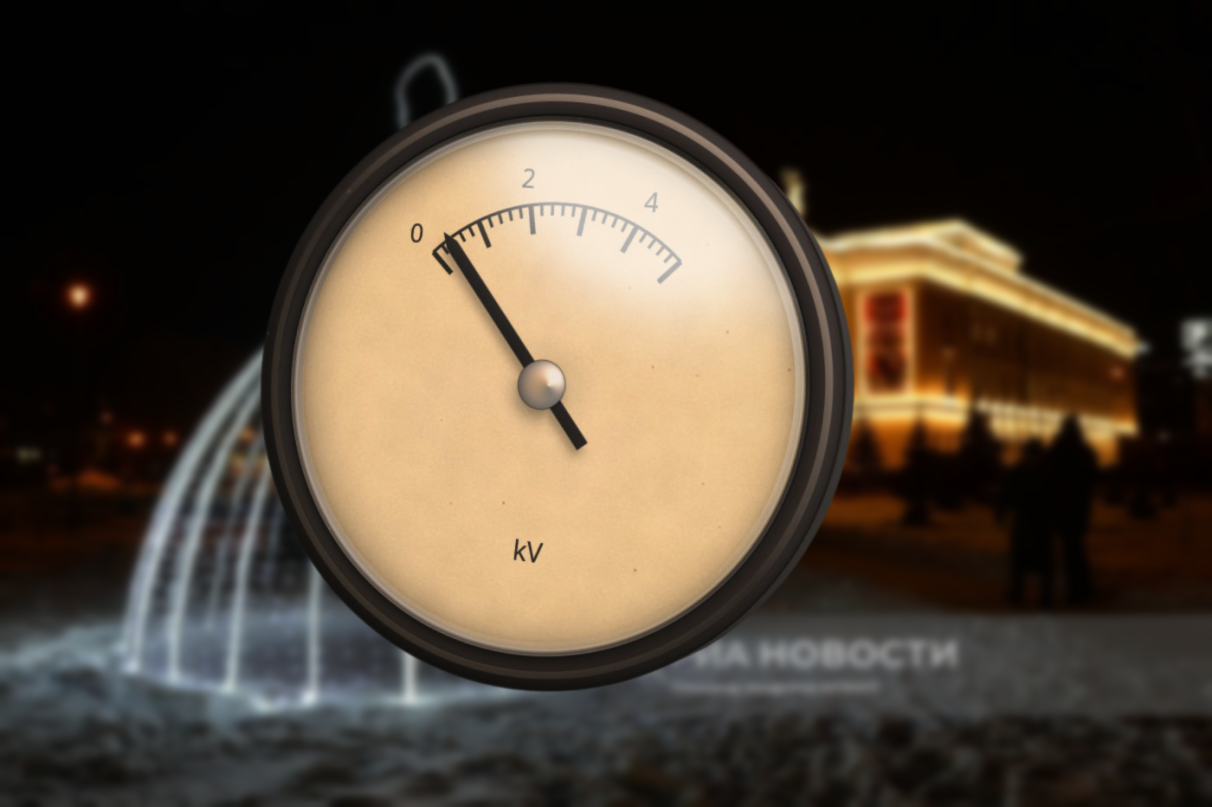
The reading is 0.4 kV
